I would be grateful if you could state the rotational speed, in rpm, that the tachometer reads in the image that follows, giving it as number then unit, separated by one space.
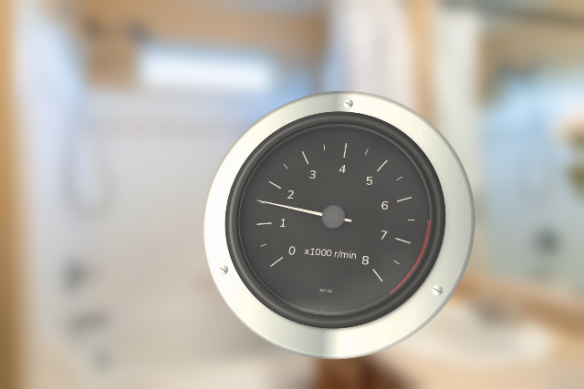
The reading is 1500 rpm
